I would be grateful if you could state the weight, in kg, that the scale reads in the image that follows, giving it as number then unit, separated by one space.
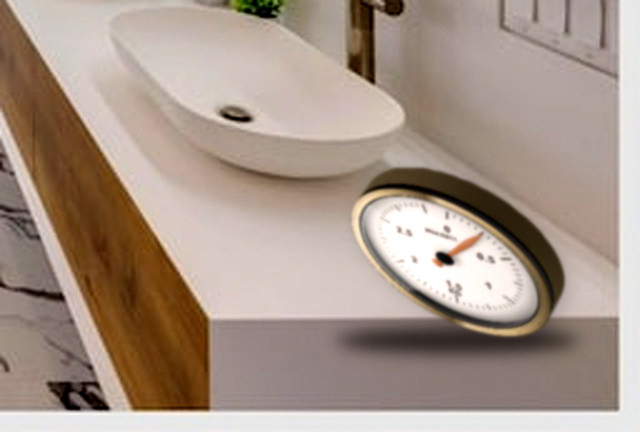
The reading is 0.25 kg
